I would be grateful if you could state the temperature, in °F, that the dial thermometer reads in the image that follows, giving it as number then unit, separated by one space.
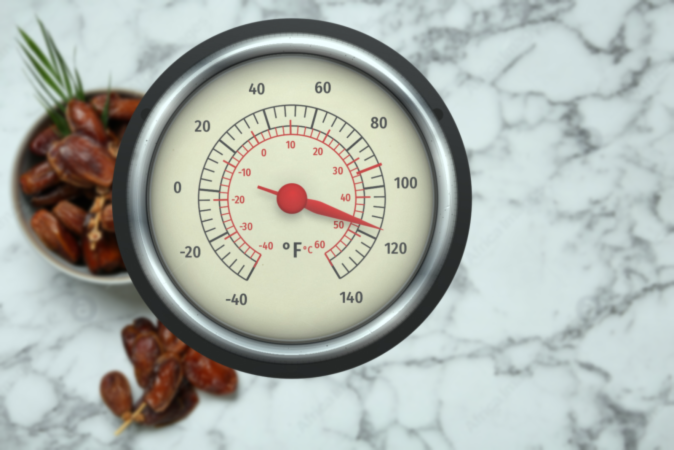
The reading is 116 °F
